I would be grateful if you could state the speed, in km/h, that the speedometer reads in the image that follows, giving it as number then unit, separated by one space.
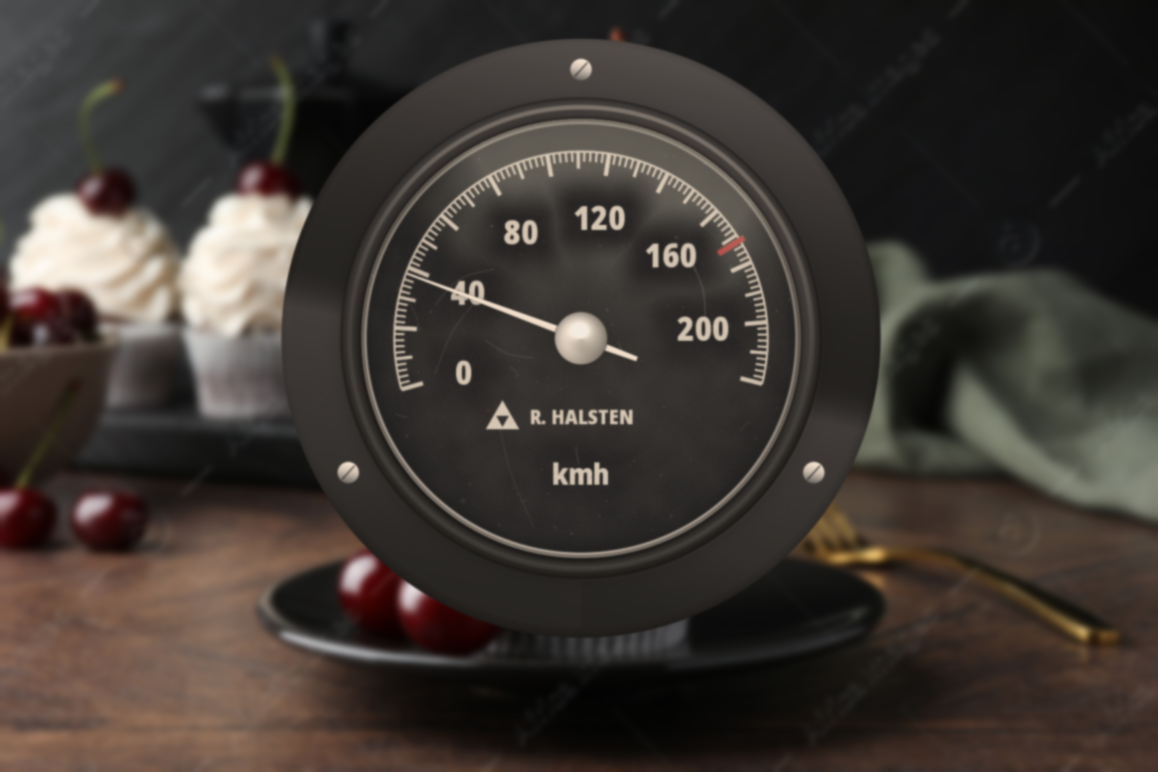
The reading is 38 km/h
